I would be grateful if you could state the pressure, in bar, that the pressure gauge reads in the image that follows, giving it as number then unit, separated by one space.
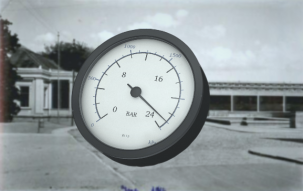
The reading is 23 bar
